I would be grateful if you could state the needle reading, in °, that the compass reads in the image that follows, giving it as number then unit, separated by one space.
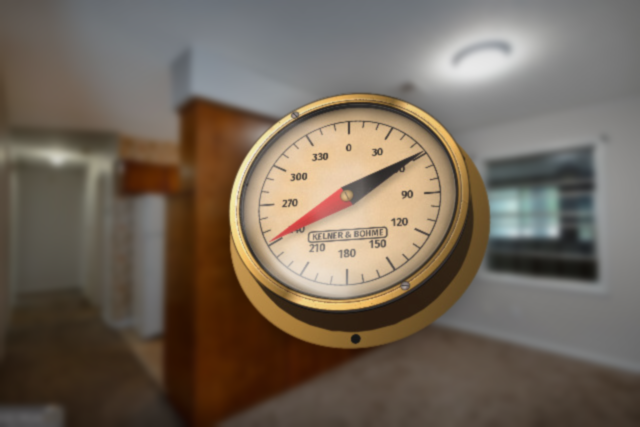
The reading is 240 °
